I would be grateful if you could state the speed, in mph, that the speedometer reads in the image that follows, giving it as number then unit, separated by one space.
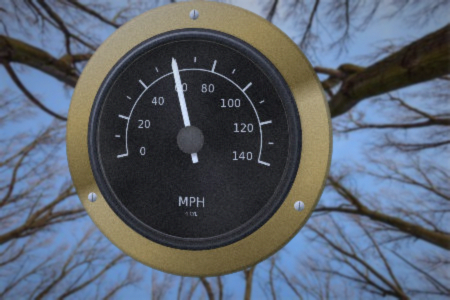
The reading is 60 mph
